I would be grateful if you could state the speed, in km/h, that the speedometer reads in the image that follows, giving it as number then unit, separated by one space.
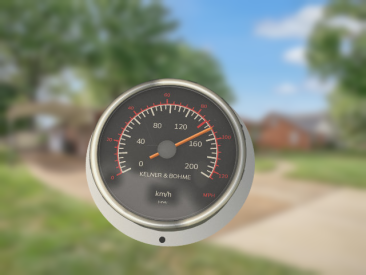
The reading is 150 km/h
